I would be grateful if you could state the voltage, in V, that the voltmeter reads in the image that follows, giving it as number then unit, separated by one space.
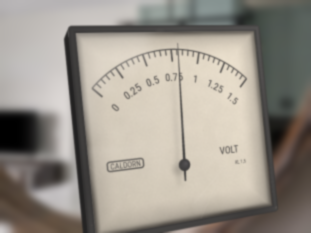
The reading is 0.8 V
